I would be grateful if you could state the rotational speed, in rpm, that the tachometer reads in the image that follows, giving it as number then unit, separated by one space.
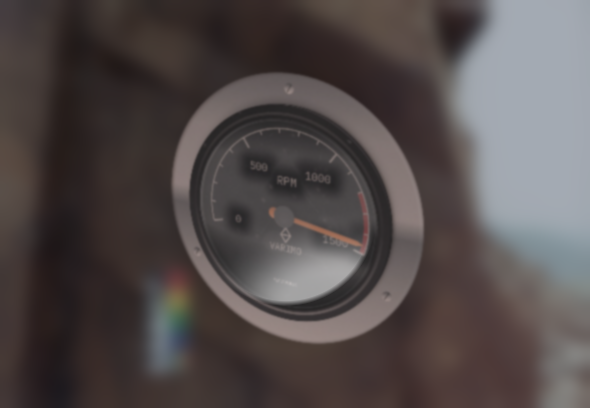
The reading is 1450 rpm
